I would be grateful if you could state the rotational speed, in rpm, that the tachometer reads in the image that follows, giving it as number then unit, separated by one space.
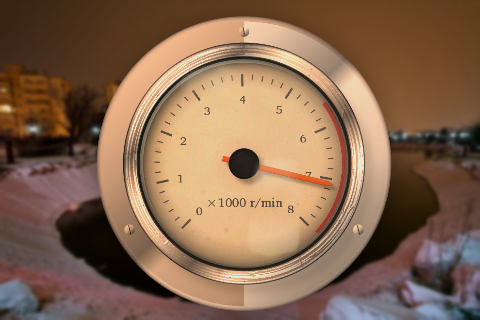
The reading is 7100 rpm
